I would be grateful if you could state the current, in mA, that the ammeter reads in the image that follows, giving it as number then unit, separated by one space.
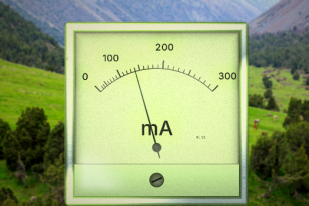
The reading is 140 mA
